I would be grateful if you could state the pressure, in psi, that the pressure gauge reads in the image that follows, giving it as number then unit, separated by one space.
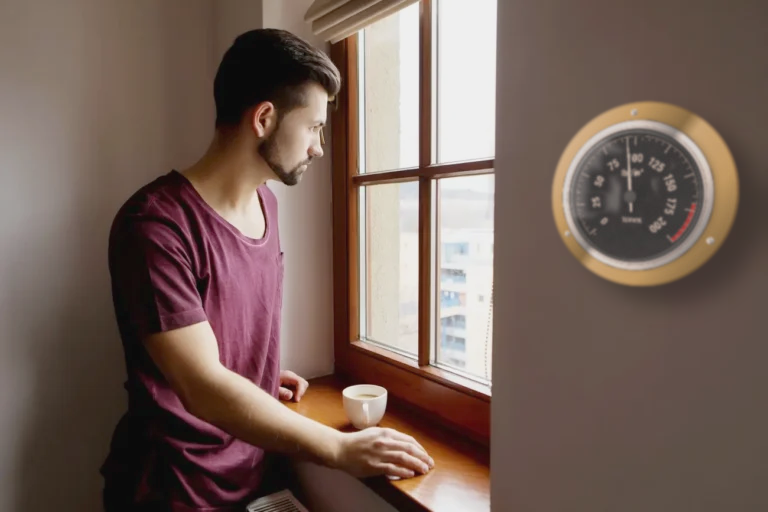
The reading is 95 psi
